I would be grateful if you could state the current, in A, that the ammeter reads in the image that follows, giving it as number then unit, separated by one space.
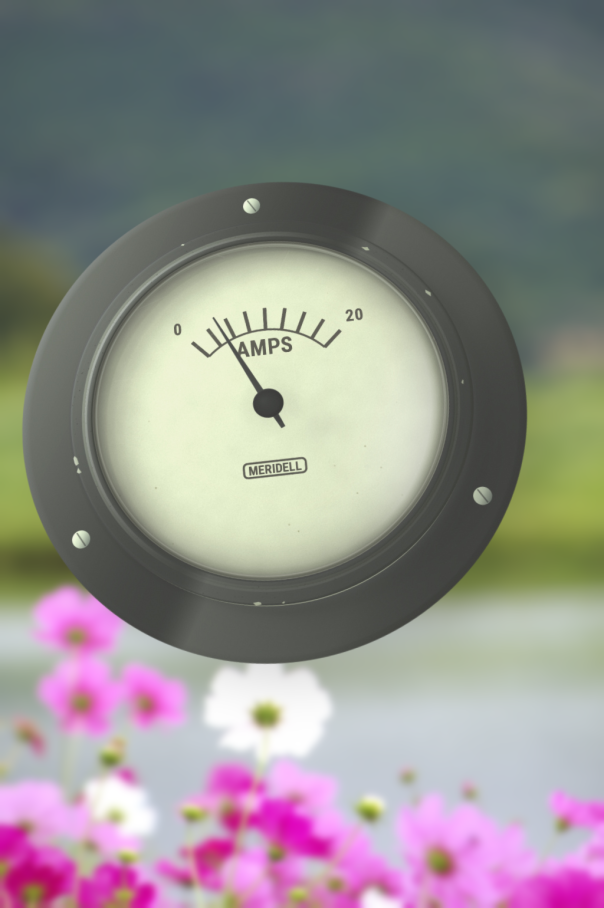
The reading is 3.75 A
